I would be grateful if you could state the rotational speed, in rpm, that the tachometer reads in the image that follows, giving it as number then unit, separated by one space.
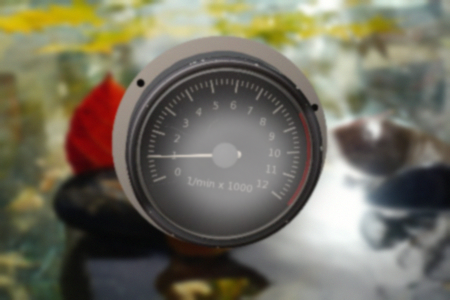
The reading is 1000 rpm
